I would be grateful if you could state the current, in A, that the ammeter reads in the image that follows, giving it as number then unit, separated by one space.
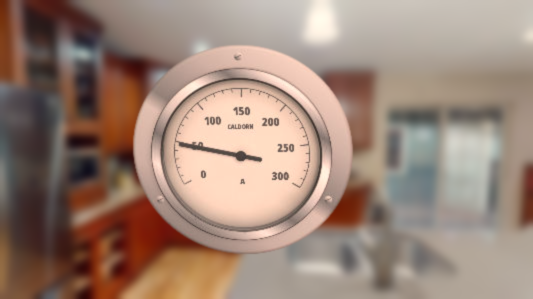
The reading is 50 A
